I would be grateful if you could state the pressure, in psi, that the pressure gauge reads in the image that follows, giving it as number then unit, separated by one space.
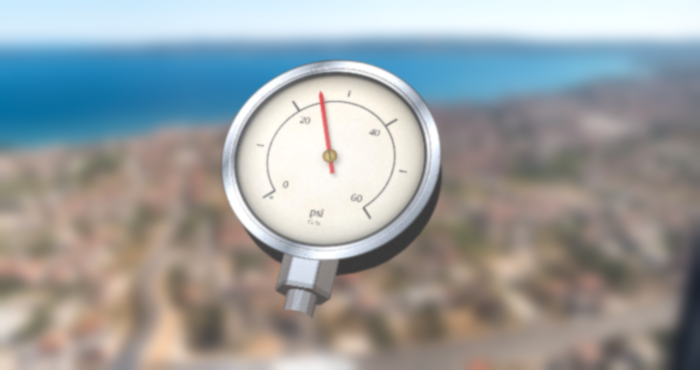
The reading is 25 psi
